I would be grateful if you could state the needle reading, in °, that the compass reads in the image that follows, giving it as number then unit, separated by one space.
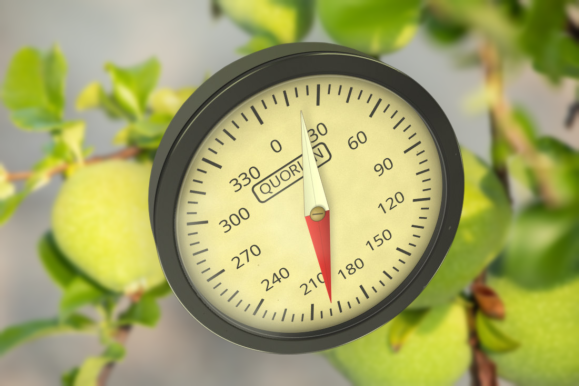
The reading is 200 °
